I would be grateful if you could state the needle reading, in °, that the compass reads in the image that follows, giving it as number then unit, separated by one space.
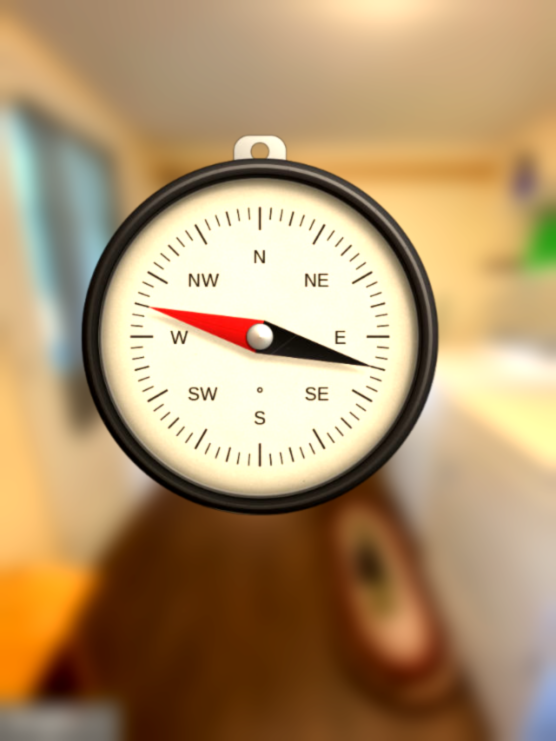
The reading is 285 °
